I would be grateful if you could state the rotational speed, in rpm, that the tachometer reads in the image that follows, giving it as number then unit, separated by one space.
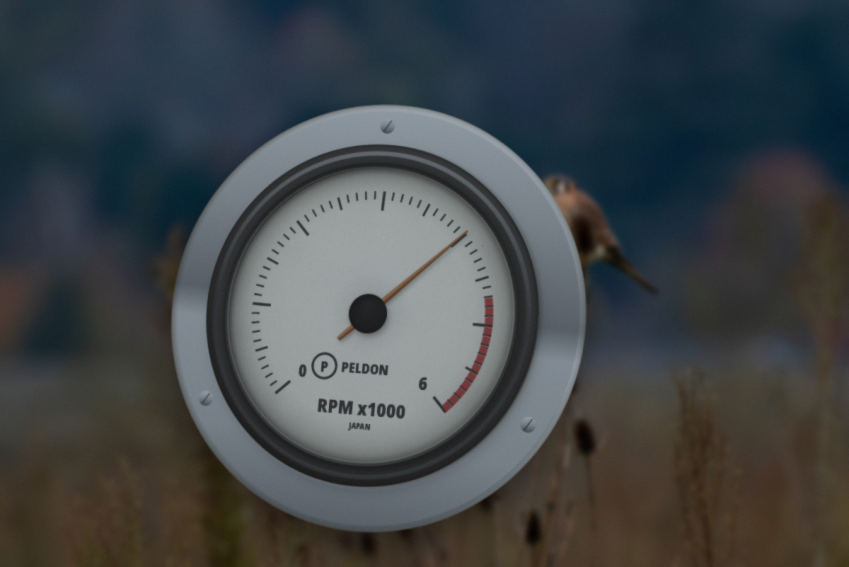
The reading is 4000 rpm
